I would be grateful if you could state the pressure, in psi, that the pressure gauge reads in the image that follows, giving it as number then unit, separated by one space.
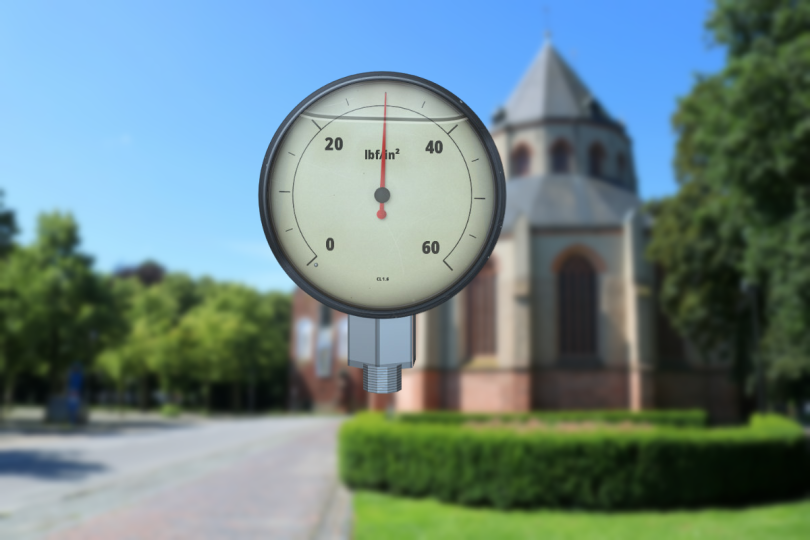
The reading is 30 psi
